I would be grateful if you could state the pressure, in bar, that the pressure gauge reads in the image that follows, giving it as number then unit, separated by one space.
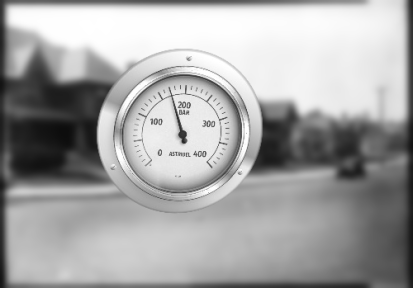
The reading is 170 bar
